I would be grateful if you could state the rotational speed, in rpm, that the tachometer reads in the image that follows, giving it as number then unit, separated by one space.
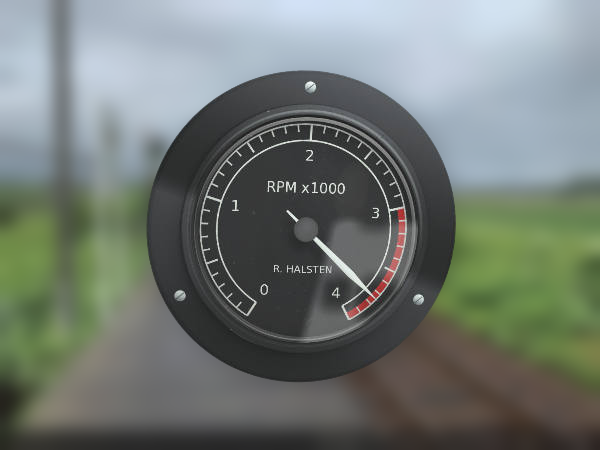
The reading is 3750 rpm
